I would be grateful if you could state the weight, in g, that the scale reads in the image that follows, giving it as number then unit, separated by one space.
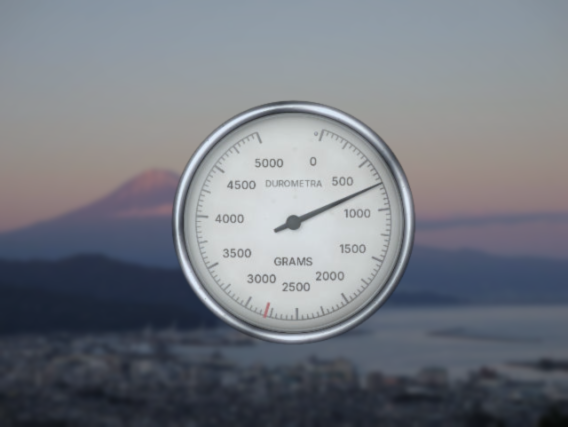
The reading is 750 g
